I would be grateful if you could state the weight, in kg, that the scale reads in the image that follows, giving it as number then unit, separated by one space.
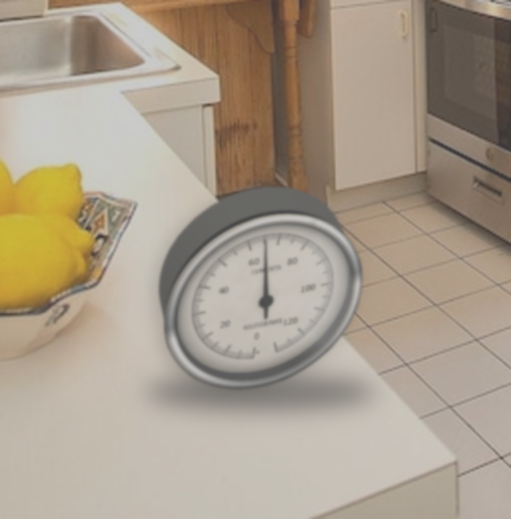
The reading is 65 kg
